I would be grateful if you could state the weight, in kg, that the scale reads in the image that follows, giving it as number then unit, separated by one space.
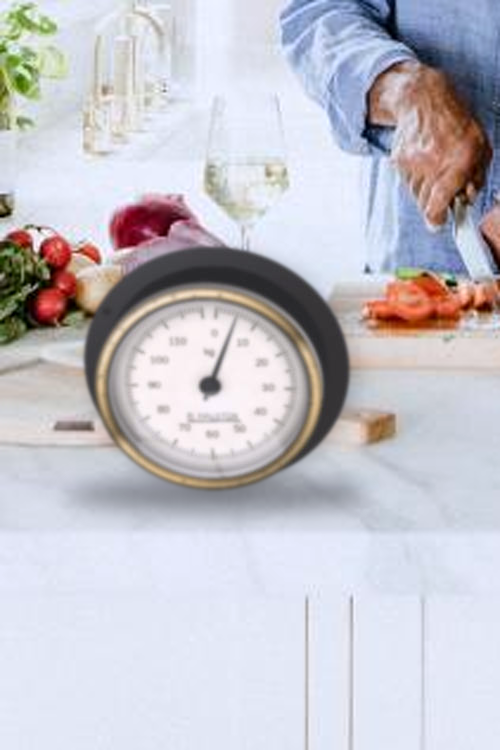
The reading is 5 kg
